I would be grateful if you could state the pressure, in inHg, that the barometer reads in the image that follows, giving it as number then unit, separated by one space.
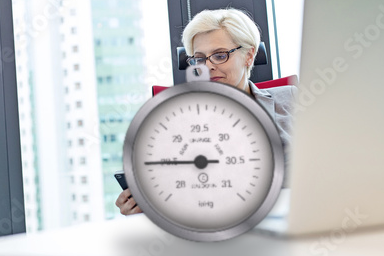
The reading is 28.5 inHg
